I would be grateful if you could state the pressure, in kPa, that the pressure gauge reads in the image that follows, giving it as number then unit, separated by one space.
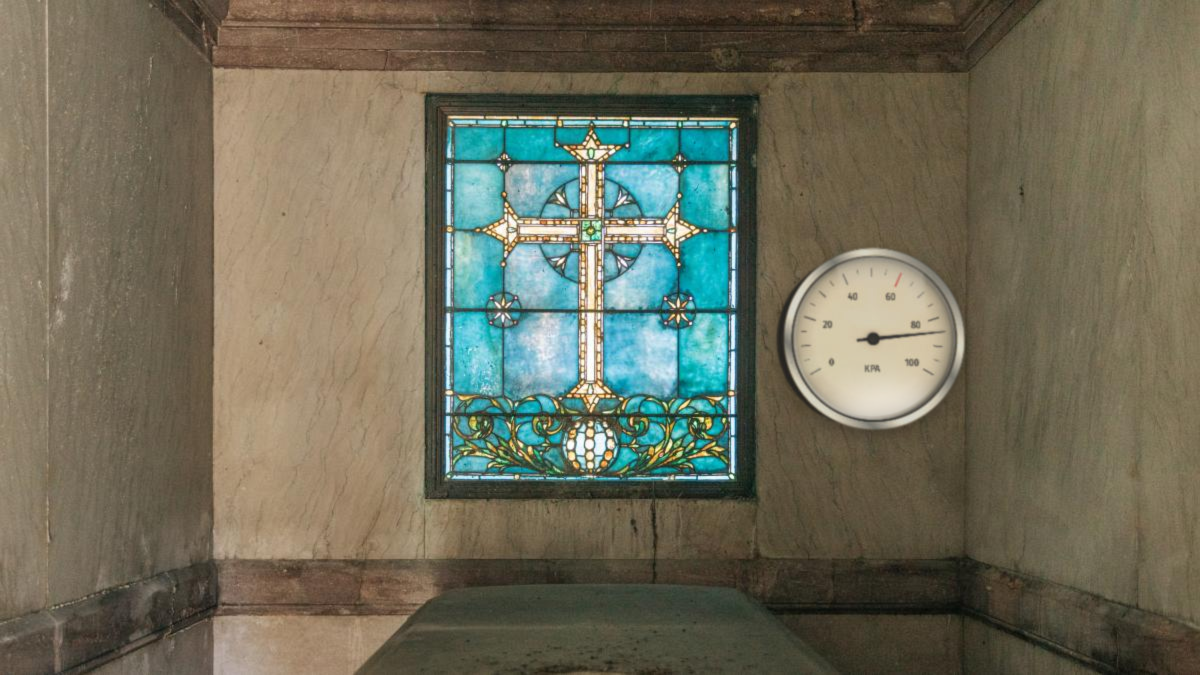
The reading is 85 kPa
